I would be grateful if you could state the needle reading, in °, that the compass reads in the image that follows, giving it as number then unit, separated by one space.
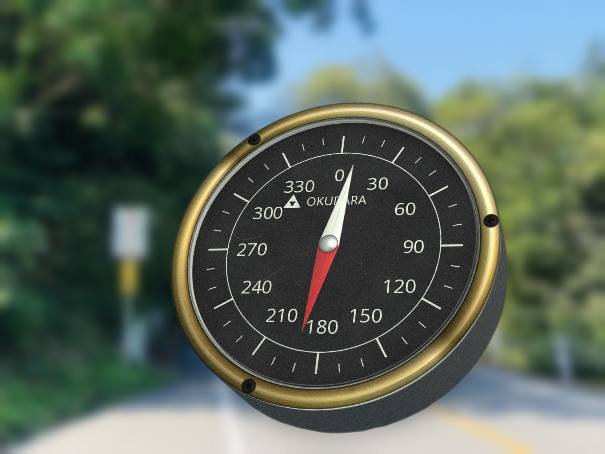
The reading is 190 °
